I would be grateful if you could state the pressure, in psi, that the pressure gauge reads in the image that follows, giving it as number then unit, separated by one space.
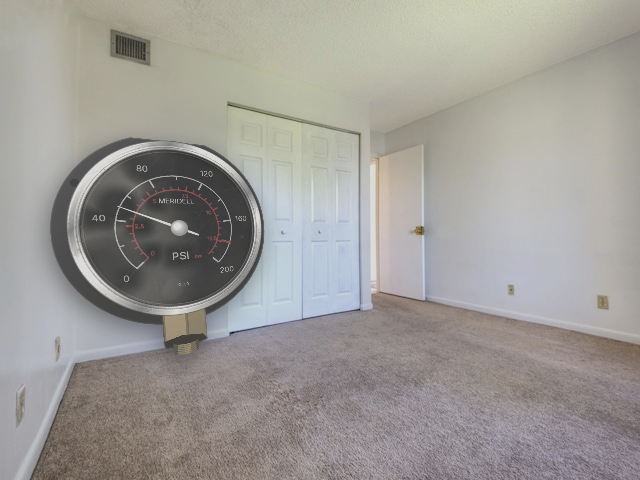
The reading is 50 psi
